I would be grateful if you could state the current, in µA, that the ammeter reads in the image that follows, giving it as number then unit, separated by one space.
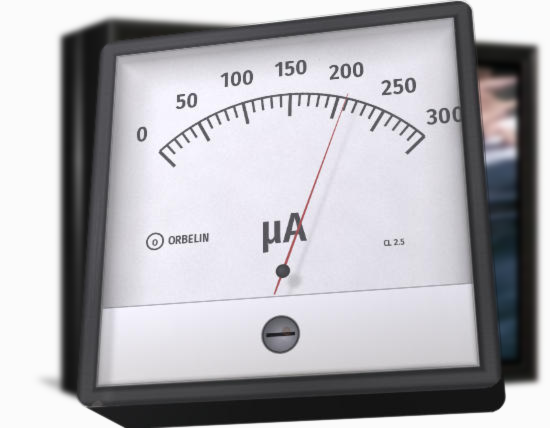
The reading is 210 µA
